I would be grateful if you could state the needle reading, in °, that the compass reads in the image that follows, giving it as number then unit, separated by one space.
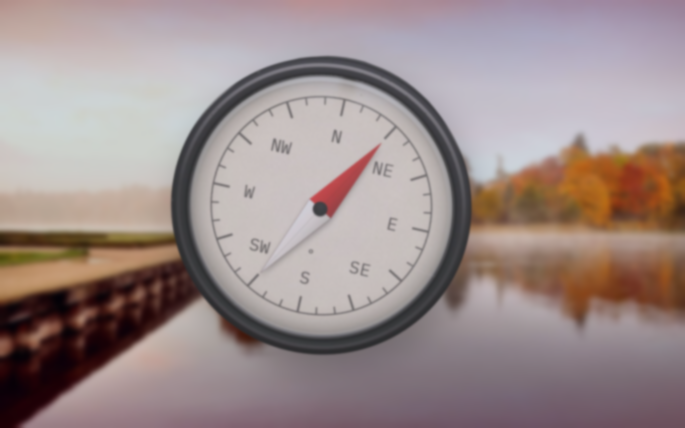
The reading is 30 °
